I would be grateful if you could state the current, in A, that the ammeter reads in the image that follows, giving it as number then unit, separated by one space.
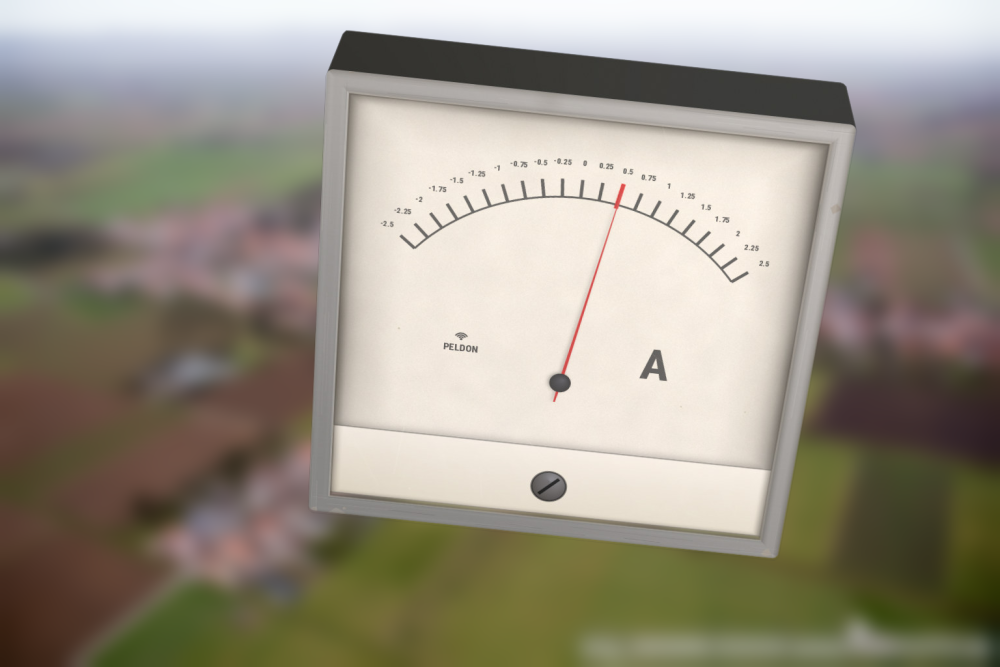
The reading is 0.5 A
